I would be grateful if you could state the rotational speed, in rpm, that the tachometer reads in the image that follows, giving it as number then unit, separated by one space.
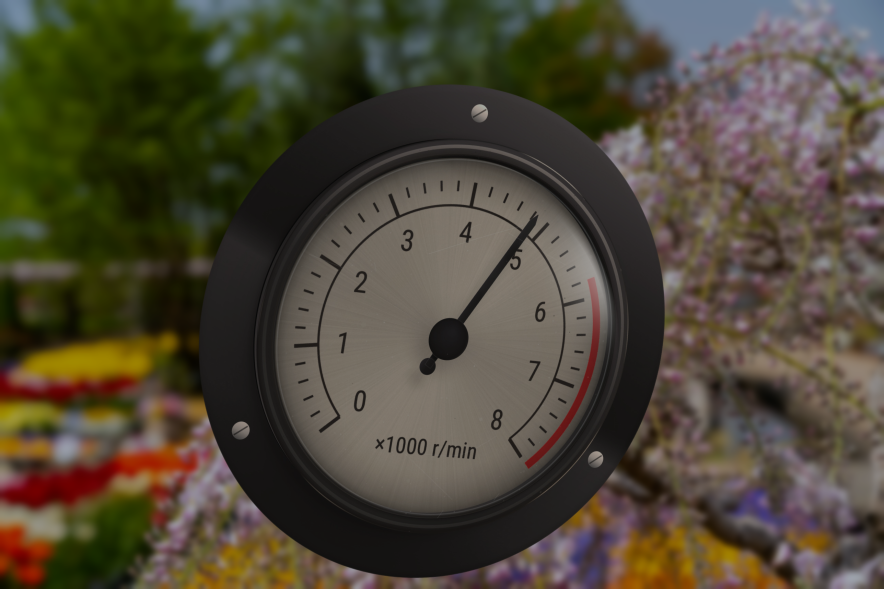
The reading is 4800 rpm
